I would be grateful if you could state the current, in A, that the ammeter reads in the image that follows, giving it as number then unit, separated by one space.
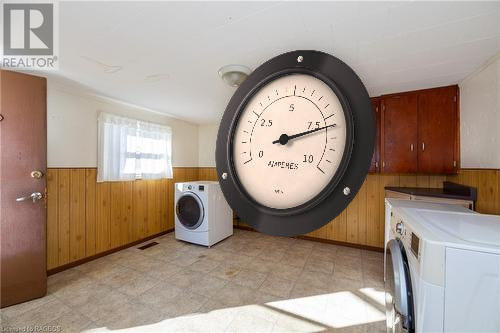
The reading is 8 A
